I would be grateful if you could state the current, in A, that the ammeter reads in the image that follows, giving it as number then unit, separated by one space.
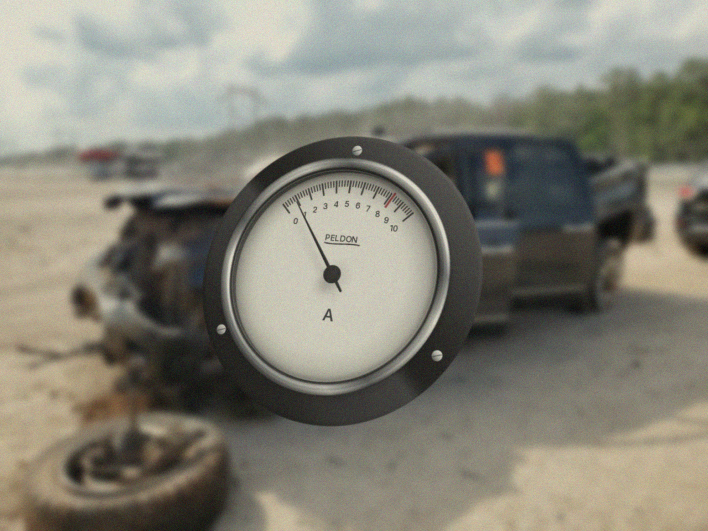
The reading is 1 A
